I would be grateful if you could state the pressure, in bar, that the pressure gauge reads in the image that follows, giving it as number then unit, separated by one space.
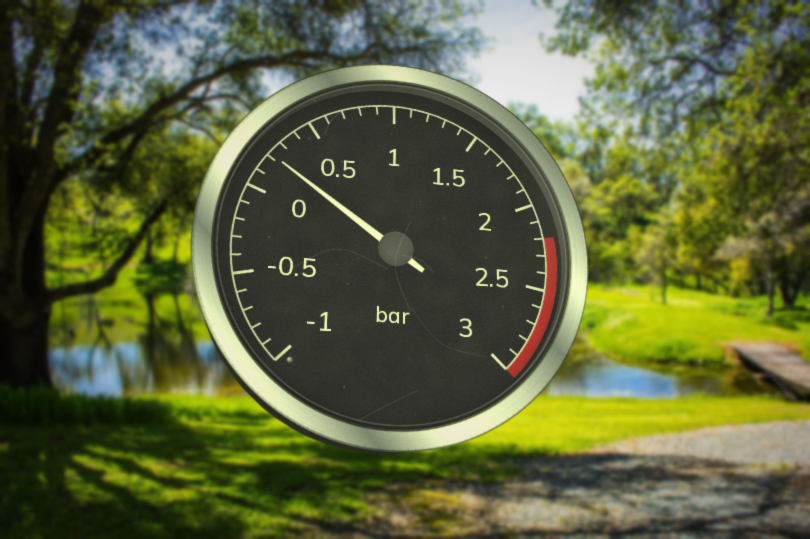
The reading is 0.2 bar
